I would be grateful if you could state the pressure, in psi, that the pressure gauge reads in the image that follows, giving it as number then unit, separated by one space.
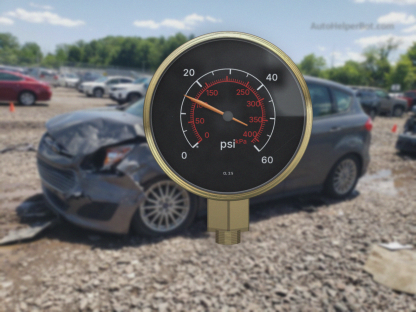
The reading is 15 psi
